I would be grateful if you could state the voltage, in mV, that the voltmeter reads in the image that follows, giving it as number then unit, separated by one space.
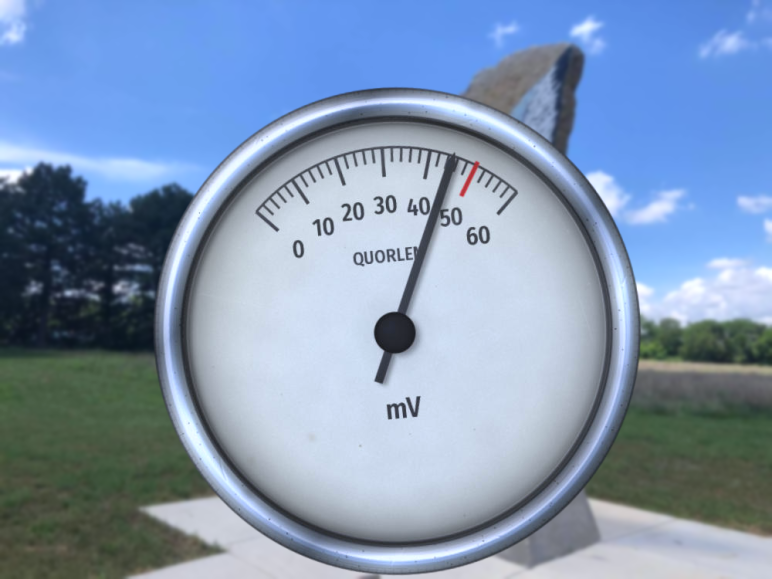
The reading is 45 mV
